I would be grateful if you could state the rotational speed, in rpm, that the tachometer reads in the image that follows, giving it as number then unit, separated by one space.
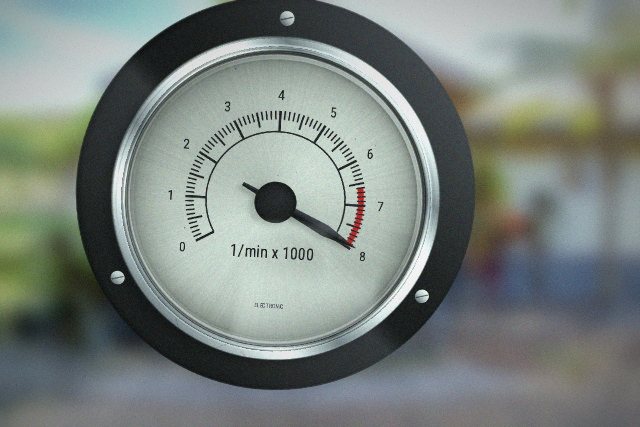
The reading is 7900 rpm
